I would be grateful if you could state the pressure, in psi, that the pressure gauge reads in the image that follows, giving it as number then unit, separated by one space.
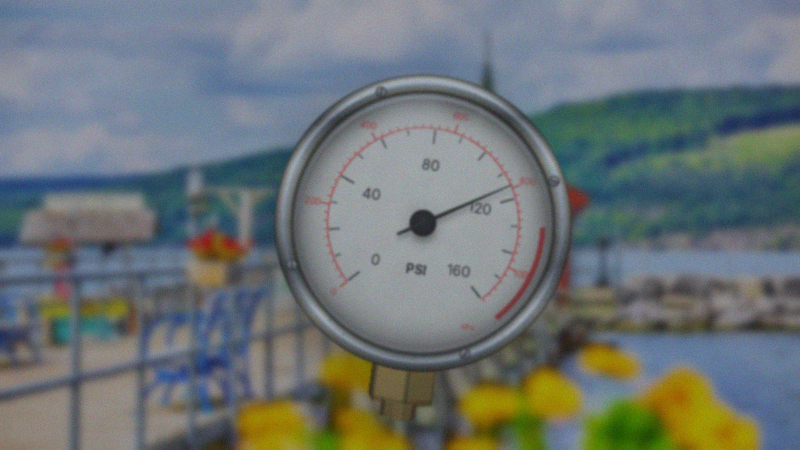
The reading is 115 psi
